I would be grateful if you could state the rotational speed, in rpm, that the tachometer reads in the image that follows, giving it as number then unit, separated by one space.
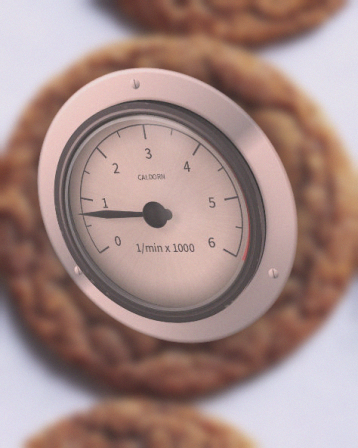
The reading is 750 rpm
